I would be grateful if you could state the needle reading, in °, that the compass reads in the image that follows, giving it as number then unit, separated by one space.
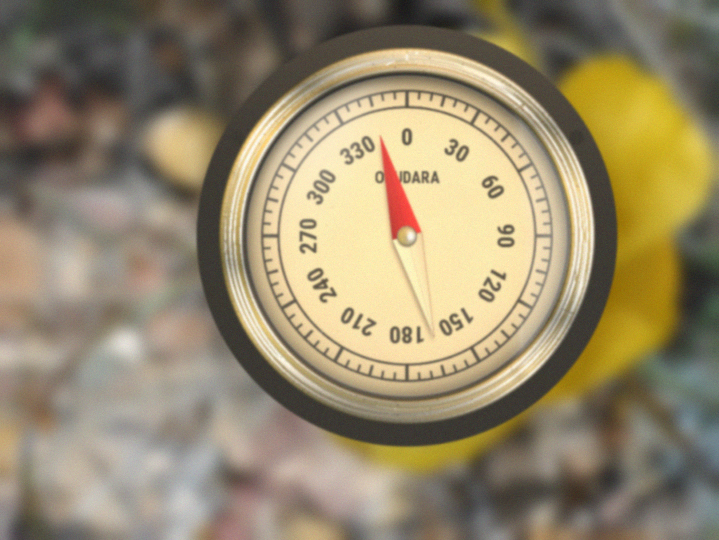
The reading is 345 °
